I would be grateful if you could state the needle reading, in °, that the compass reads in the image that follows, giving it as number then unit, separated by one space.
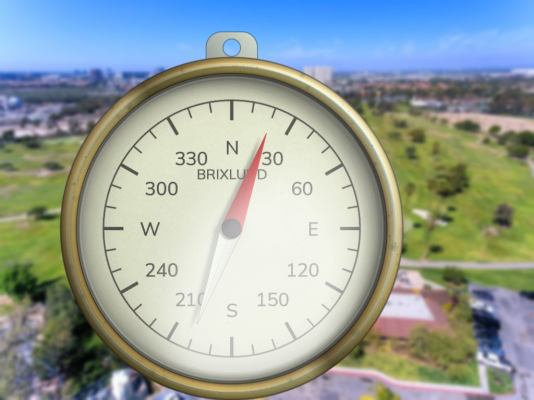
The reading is 20 °
